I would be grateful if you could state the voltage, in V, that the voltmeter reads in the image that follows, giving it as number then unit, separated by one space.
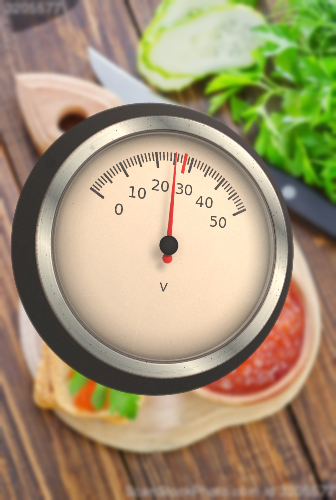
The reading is 25 V
